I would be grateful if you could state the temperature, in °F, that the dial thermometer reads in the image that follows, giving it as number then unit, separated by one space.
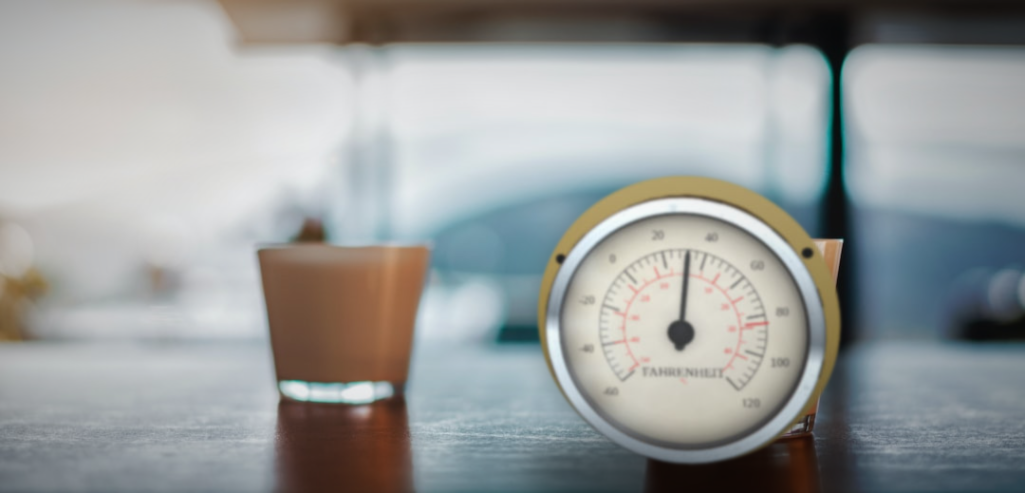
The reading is 32 °F
